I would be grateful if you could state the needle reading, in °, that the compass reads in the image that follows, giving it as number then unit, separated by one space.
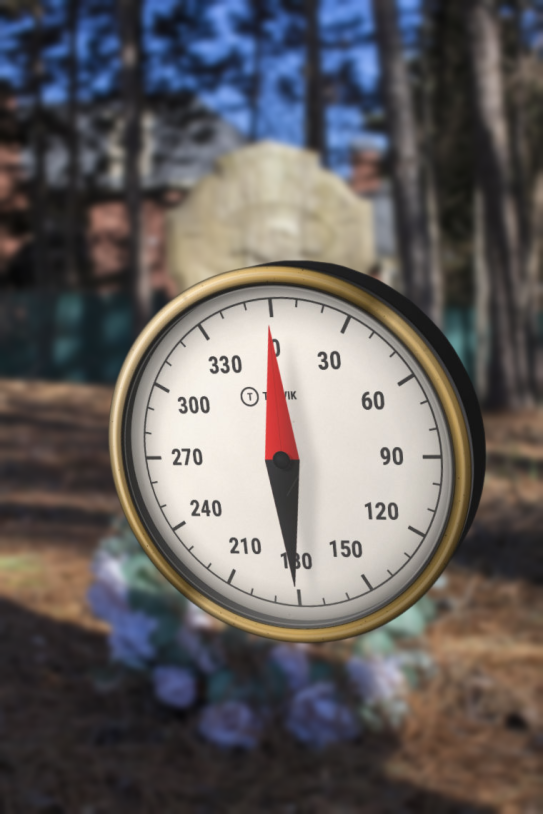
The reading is 0 °
